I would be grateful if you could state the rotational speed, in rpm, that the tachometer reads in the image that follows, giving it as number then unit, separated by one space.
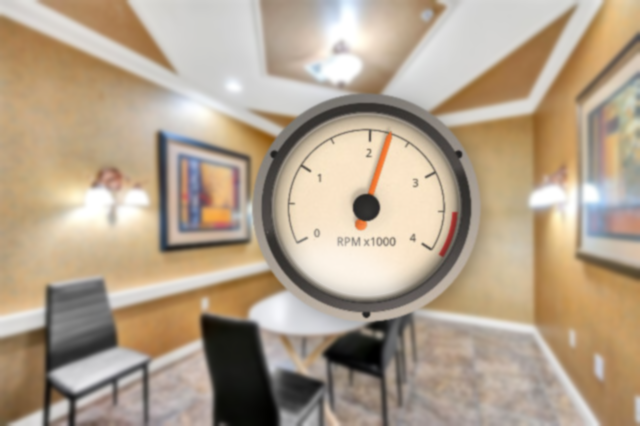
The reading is 2250 rpm
